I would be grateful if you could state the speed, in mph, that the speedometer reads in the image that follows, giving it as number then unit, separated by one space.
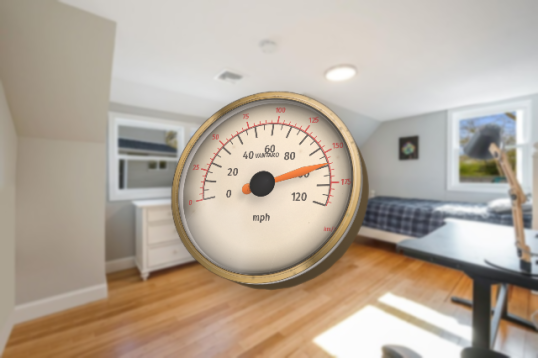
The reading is 100 mph
